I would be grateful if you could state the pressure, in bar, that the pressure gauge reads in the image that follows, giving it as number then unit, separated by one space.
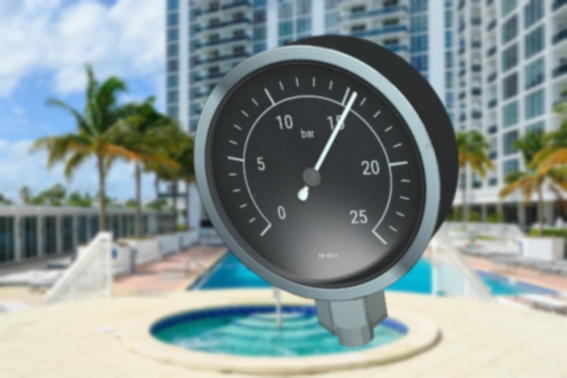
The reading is 15.5 bar
